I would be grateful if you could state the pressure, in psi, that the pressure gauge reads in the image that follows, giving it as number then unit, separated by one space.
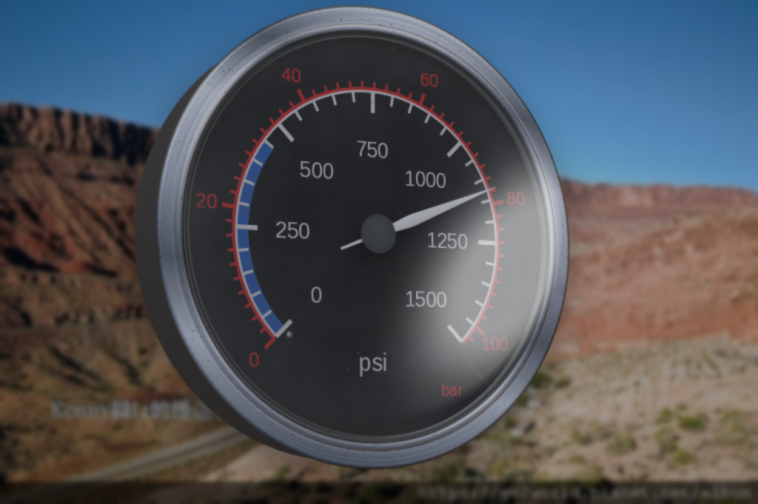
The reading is 1125 psi
